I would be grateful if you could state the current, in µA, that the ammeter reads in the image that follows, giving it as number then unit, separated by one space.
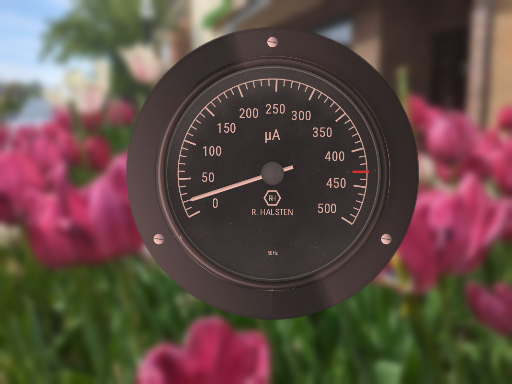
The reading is 20 µA
